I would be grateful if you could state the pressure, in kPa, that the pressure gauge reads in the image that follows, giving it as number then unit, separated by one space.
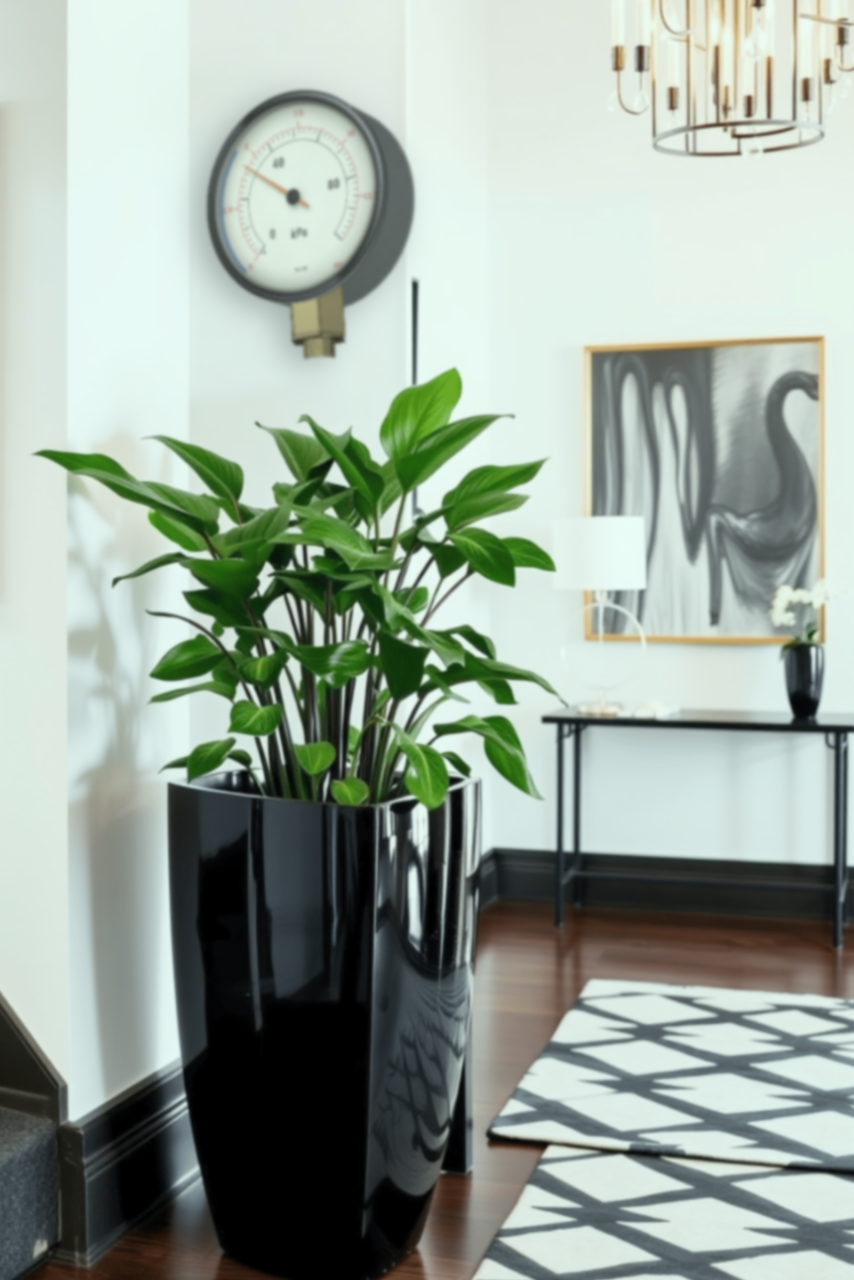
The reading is 30 kPa
